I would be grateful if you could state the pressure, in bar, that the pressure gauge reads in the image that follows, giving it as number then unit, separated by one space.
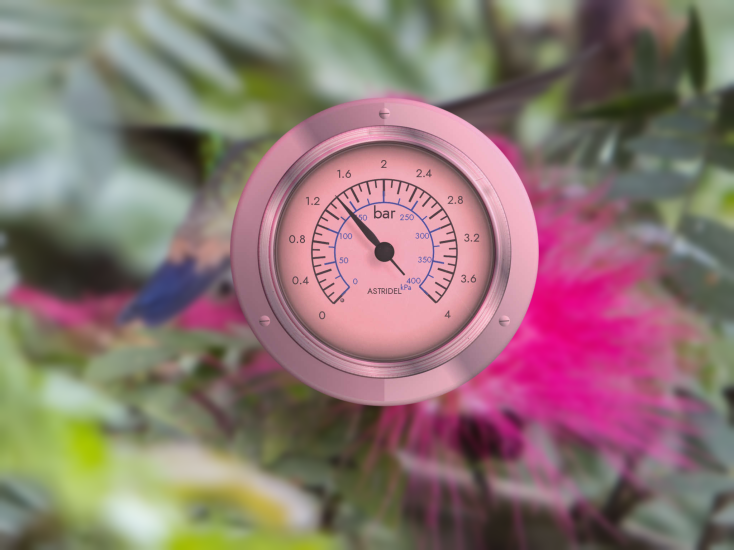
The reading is 1.4 bar
